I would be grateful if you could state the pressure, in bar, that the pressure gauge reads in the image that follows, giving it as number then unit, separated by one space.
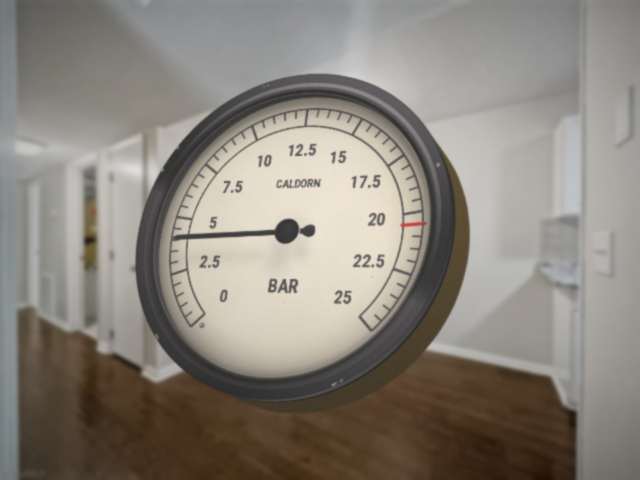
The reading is 4 bar
